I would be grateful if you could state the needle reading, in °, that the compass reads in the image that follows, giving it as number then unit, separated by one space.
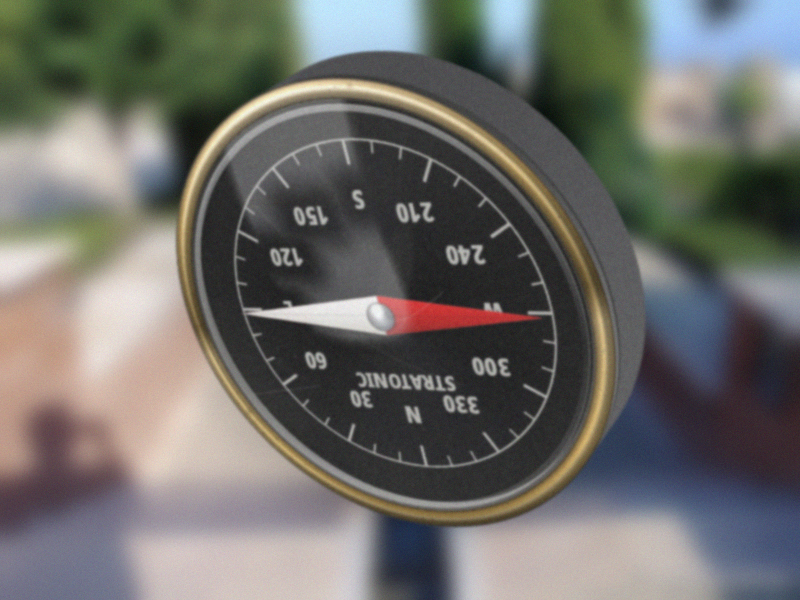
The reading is 270 °
